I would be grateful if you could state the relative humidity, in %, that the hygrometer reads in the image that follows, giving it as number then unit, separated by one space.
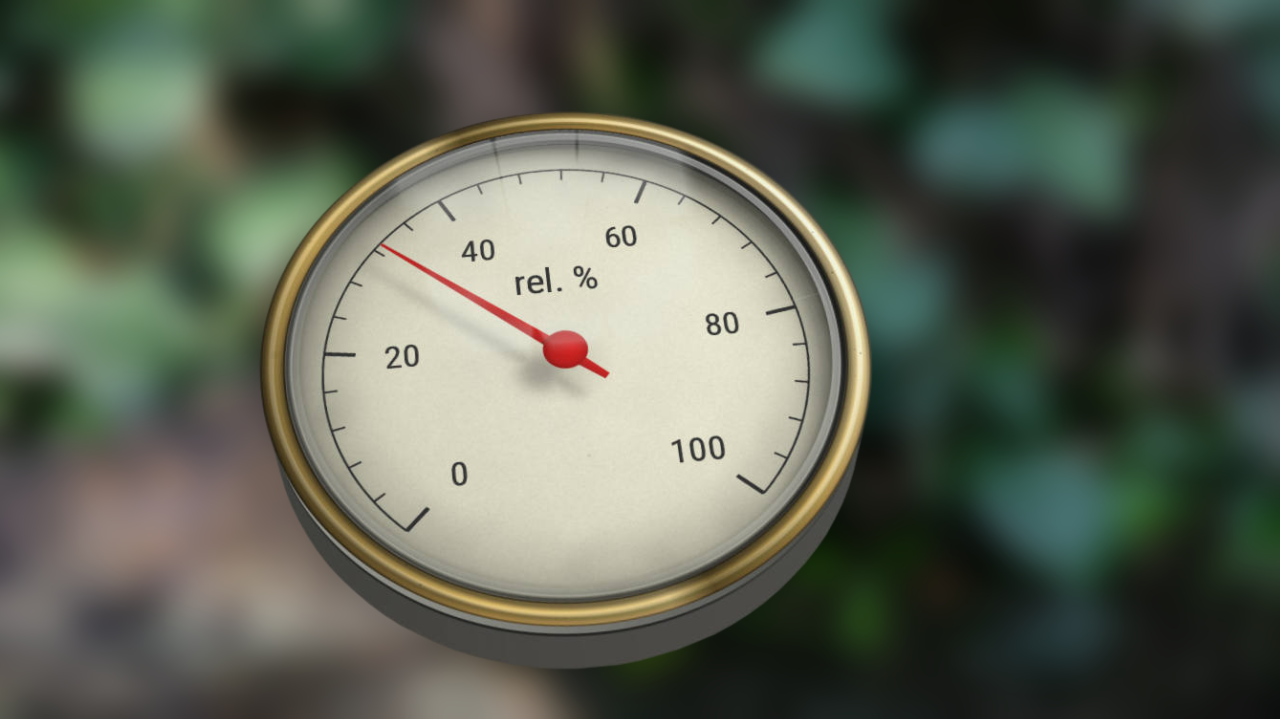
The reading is 32 %
